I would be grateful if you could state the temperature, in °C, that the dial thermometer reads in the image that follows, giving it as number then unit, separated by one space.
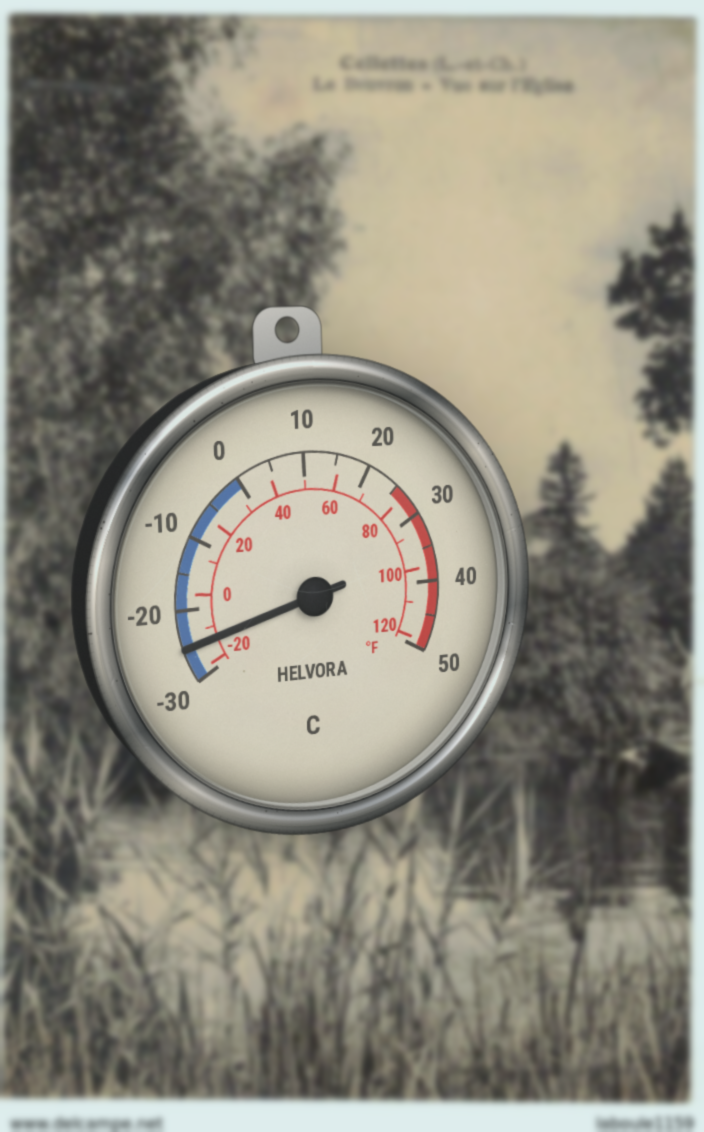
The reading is -25 °C
